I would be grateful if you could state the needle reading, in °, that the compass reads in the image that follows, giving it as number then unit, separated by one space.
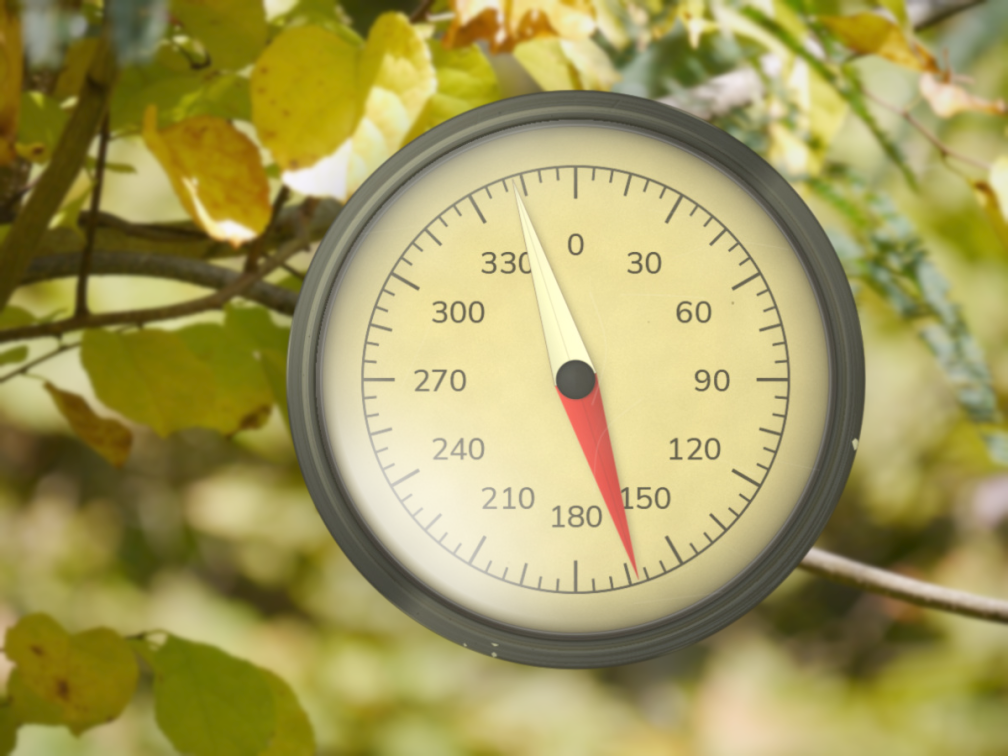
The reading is 162.5 °
